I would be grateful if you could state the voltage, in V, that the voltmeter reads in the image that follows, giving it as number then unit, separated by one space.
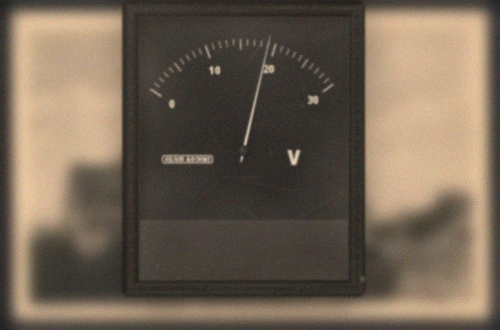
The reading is 19 V
